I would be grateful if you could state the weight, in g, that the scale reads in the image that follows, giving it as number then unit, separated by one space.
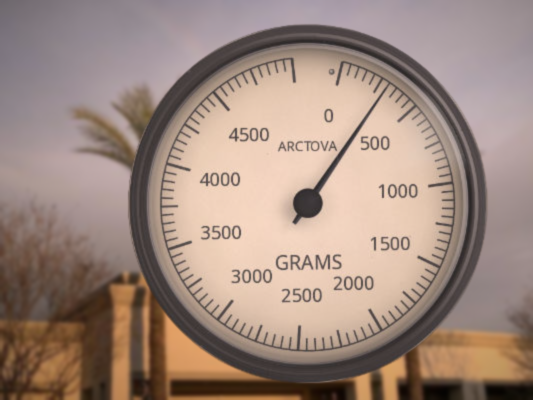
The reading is 300 g
